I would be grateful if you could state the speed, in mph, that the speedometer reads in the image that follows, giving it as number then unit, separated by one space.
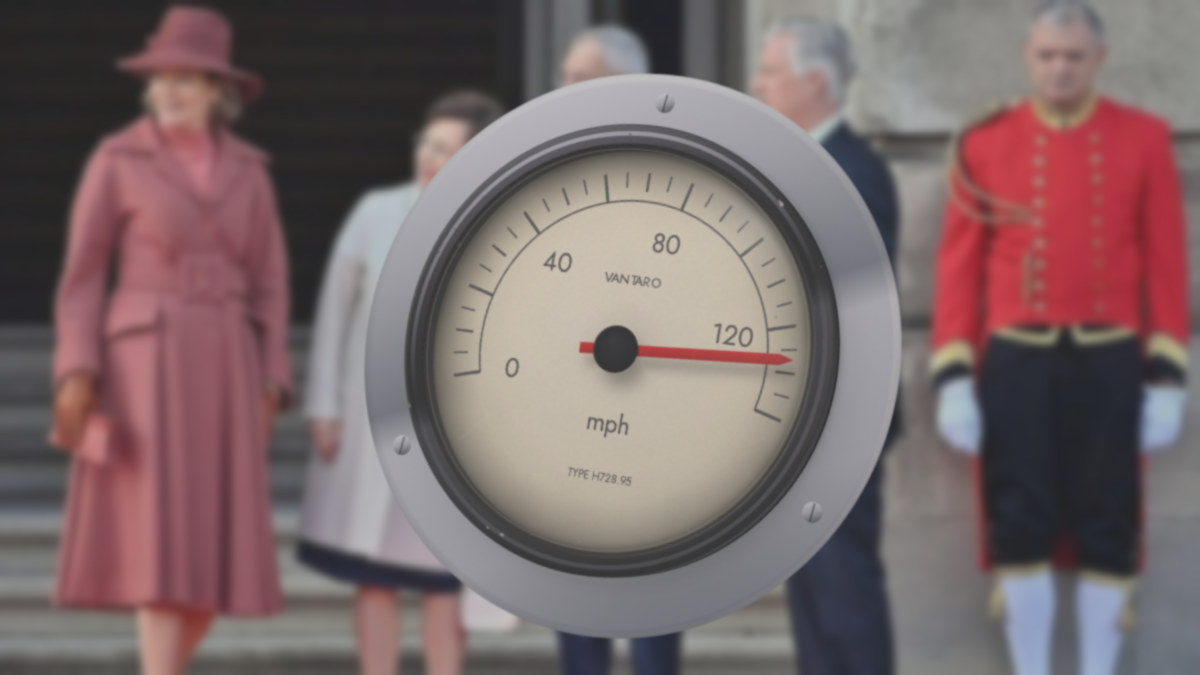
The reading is 127.5 mph
